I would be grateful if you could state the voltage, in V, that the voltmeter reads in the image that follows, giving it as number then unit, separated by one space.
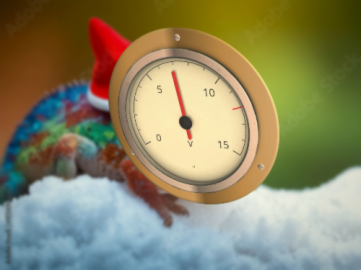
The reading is 7 V
